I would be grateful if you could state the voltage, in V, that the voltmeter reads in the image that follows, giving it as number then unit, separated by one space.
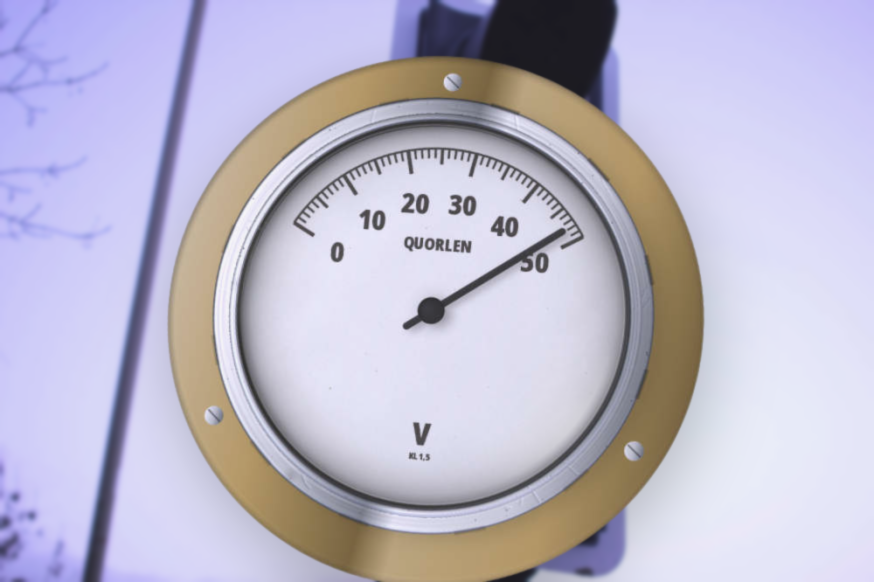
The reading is 48 V
